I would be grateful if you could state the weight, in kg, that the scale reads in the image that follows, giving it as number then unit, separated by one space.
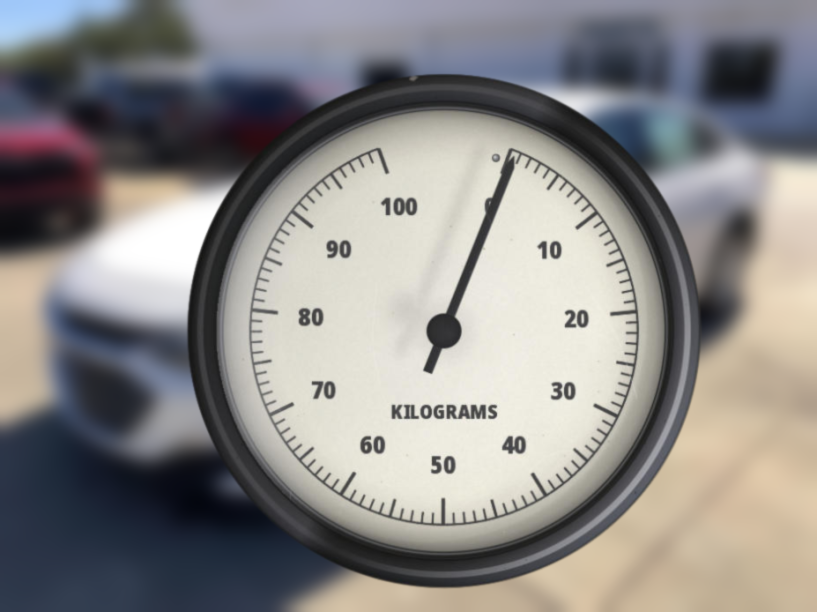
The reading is 0.5 kg
